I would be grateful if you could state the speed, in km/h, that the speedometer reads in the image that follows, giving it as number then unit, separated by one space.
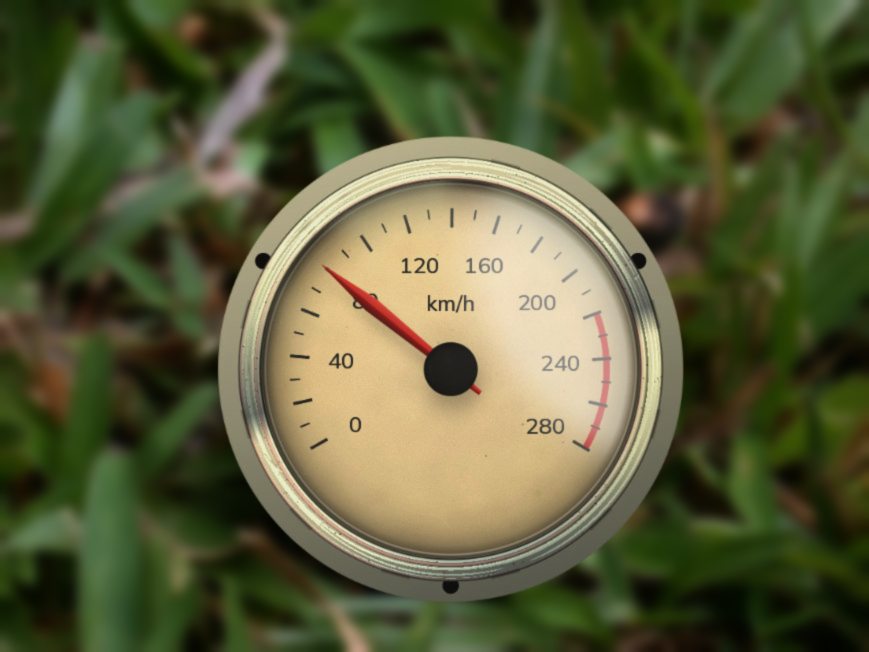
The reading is 80 km/h
